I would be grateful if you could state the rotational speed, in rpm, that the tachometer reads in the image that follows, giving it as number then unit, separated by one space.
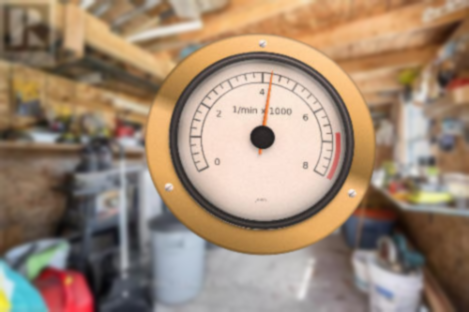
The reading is 4250 rpm
